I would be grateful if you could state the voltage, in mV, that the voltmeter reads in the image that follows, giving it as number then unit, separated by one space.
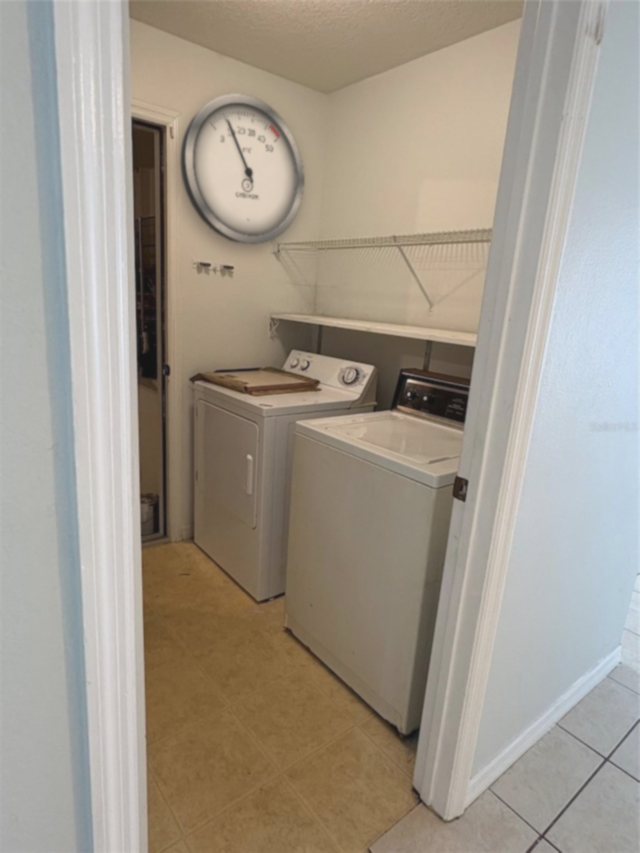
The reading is 10 mV
